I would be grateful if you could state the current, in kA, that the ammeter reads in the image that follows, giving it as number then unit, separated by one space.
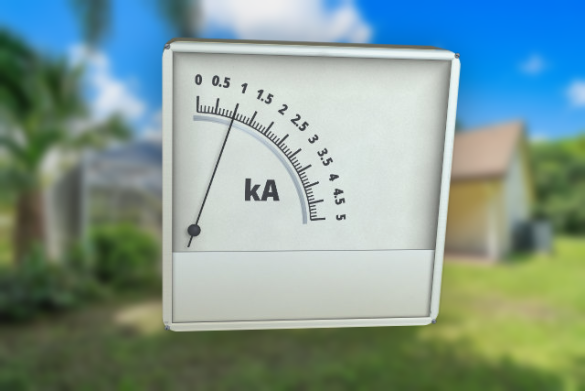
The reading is 1 kA
